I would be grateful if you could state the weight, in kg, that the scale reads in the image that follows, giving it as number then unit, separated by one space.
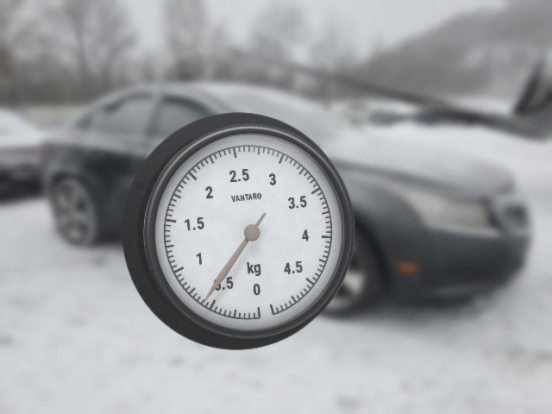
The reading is 0.6 kg
